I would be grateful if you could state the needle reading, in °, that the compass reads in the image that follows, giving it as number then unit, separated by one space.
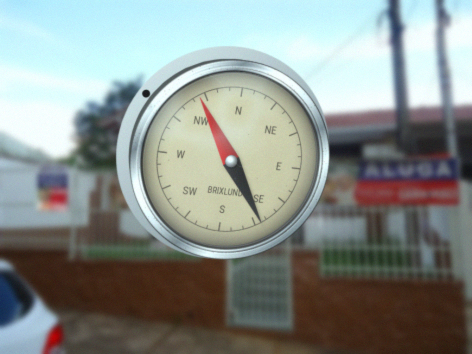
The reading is 325 °
